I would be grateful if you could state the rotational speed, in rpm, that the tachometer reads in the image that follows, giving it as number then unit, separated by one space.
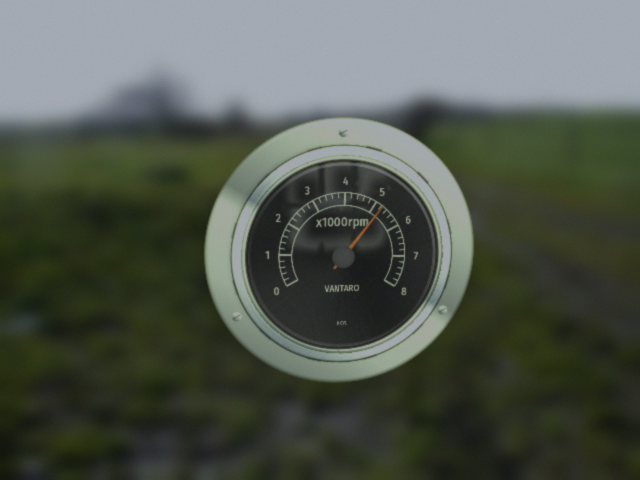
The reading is 5200 rpm
